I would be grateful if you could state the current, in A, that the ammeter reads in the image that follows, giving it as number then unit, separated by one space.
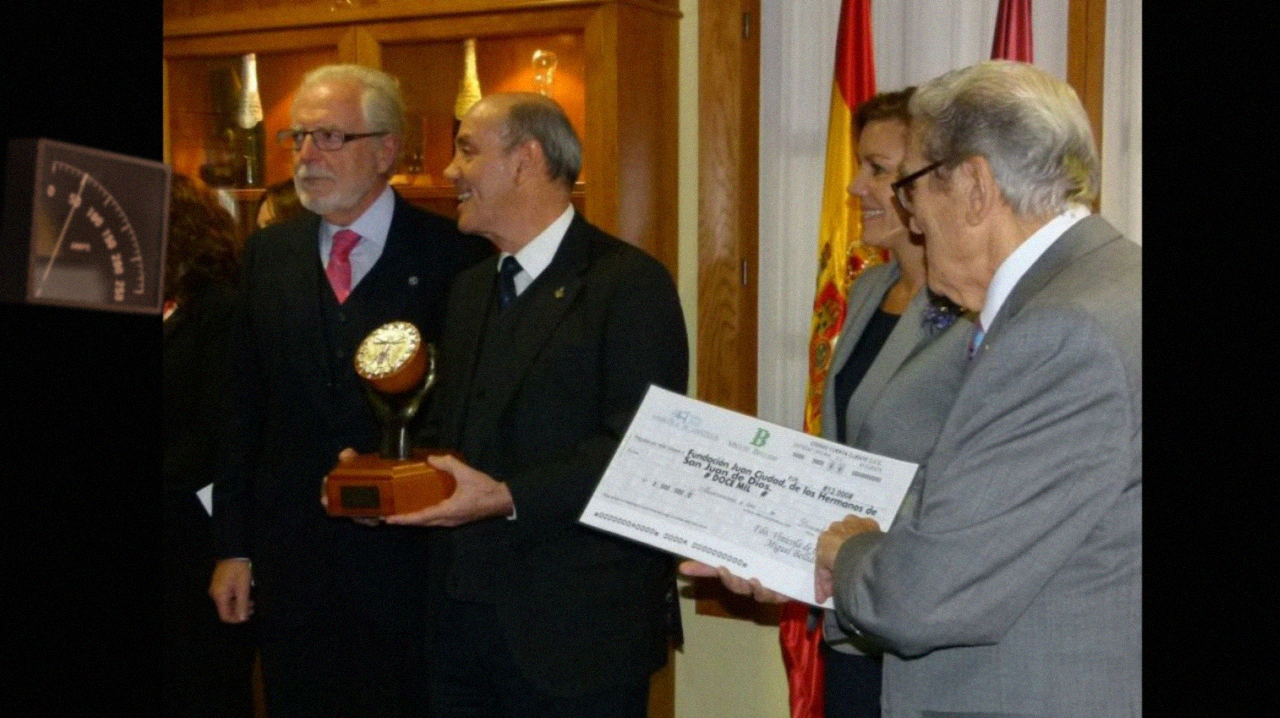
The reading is 50 A
